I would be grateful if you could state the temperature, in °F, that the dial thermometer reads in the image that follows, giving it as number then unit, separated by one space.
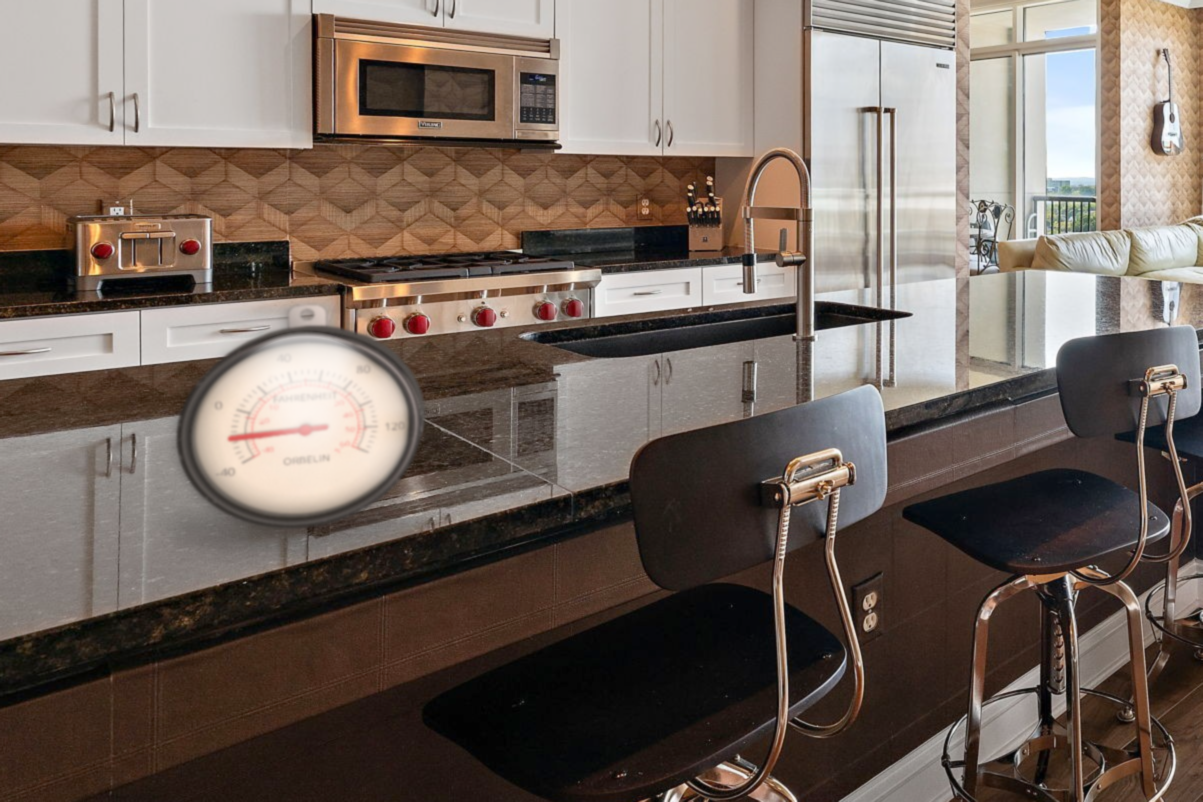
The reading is -20 °F
